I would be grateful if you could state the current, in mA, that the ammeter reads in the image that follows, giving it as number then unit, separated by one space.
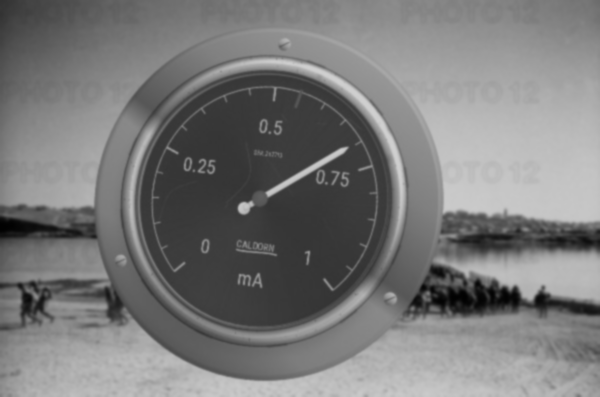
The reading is 0.7 mA
